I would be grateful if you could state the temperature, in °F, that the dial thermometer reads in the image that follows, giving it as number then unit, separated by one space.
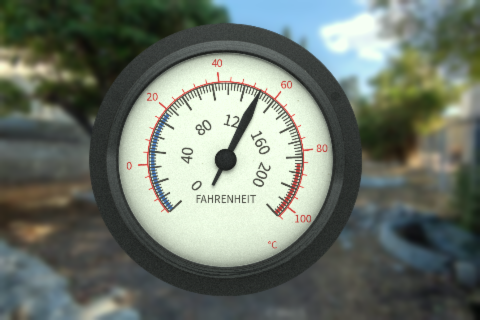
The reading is 130 °F
